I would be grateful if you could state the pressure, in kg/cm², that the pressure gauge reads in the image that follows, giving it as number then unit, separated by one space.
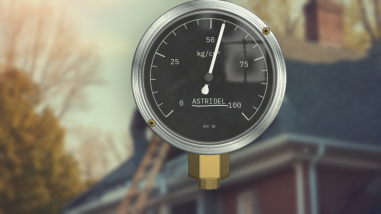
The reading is 55 kg/cm²
